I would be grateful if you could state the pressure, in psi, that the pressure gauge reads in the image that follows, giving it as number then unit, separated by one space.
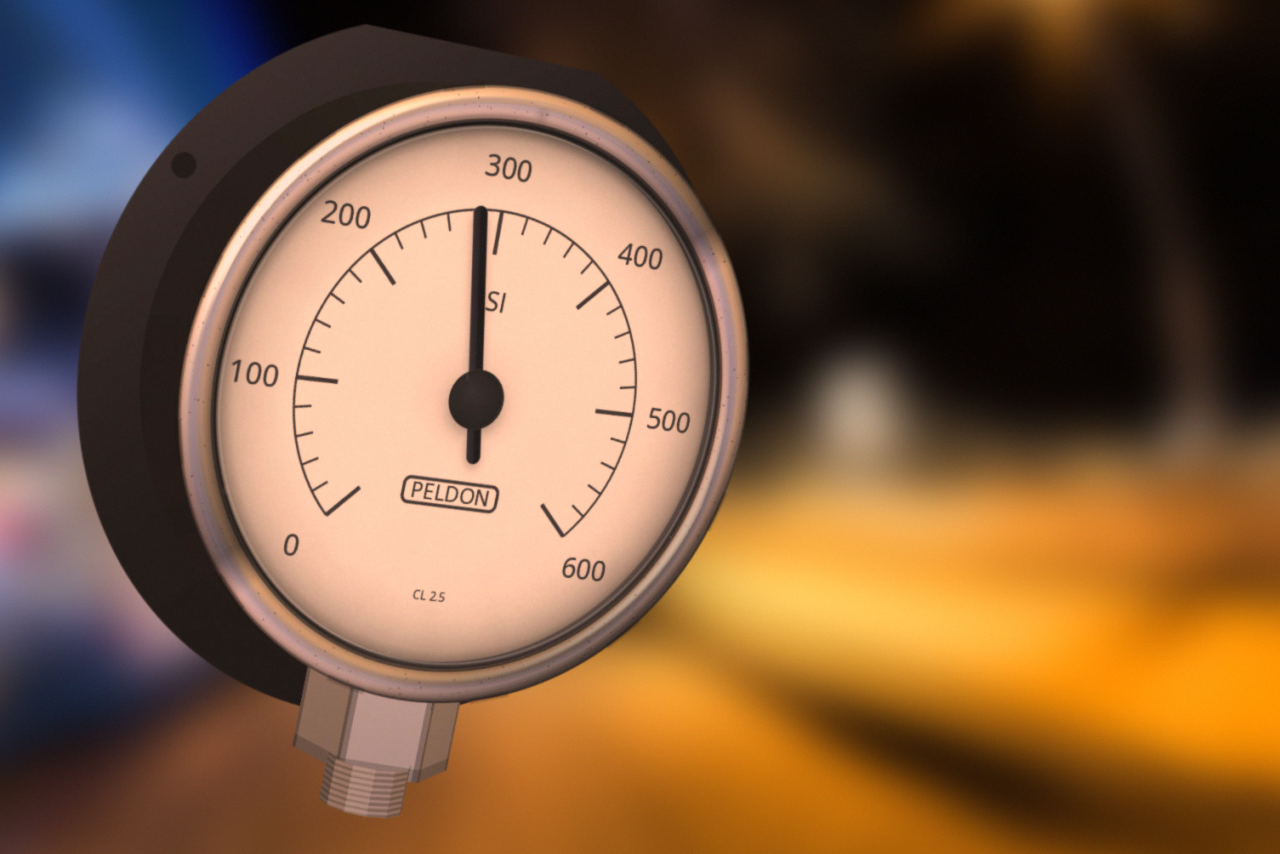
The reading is 280 psi
